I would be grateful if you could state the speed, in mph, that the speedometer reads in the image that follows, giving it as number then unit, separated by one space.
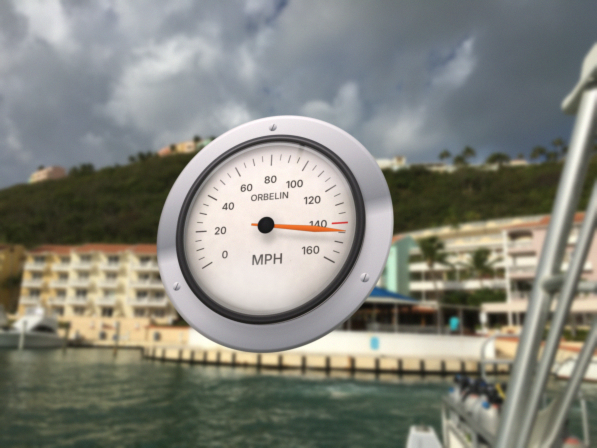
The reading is 145 mph
